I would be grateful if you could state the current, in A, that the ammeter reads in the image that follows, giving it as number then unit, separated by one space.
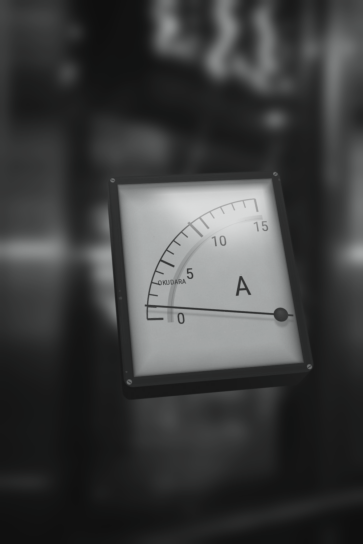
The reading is 1 A
